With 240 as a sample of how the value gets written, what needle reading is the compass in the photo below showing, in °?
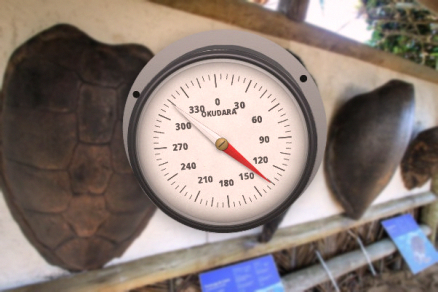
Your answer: 135
